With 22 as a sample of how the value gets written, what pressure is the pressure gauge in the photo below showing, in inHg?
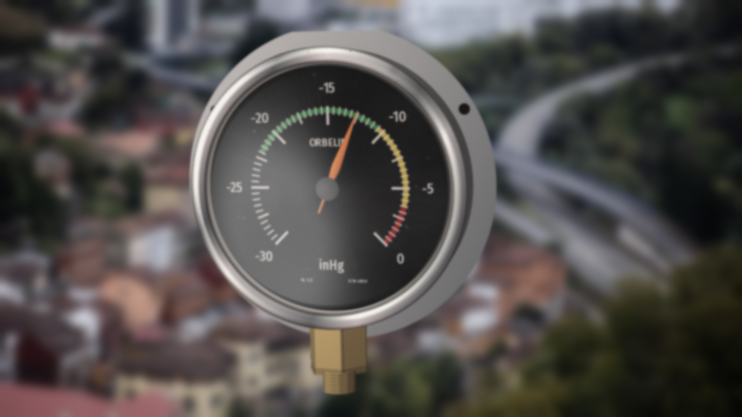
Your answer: -12.5
